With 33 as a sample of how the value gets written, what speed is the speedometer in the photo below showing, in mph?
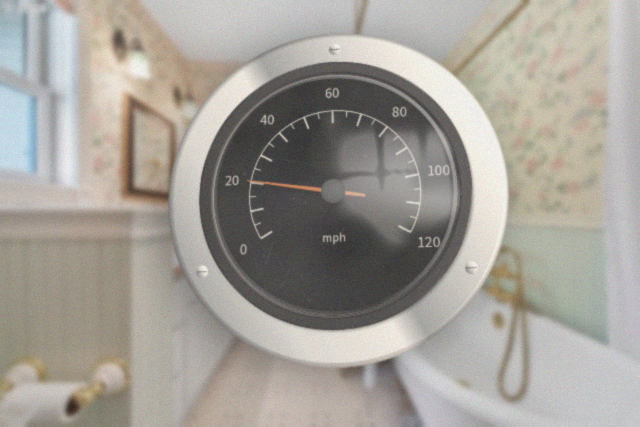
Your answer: 20
